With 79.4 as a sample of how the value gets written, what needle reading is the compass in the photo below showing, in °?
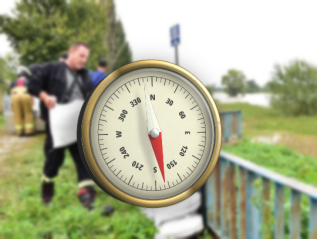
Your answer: 170
